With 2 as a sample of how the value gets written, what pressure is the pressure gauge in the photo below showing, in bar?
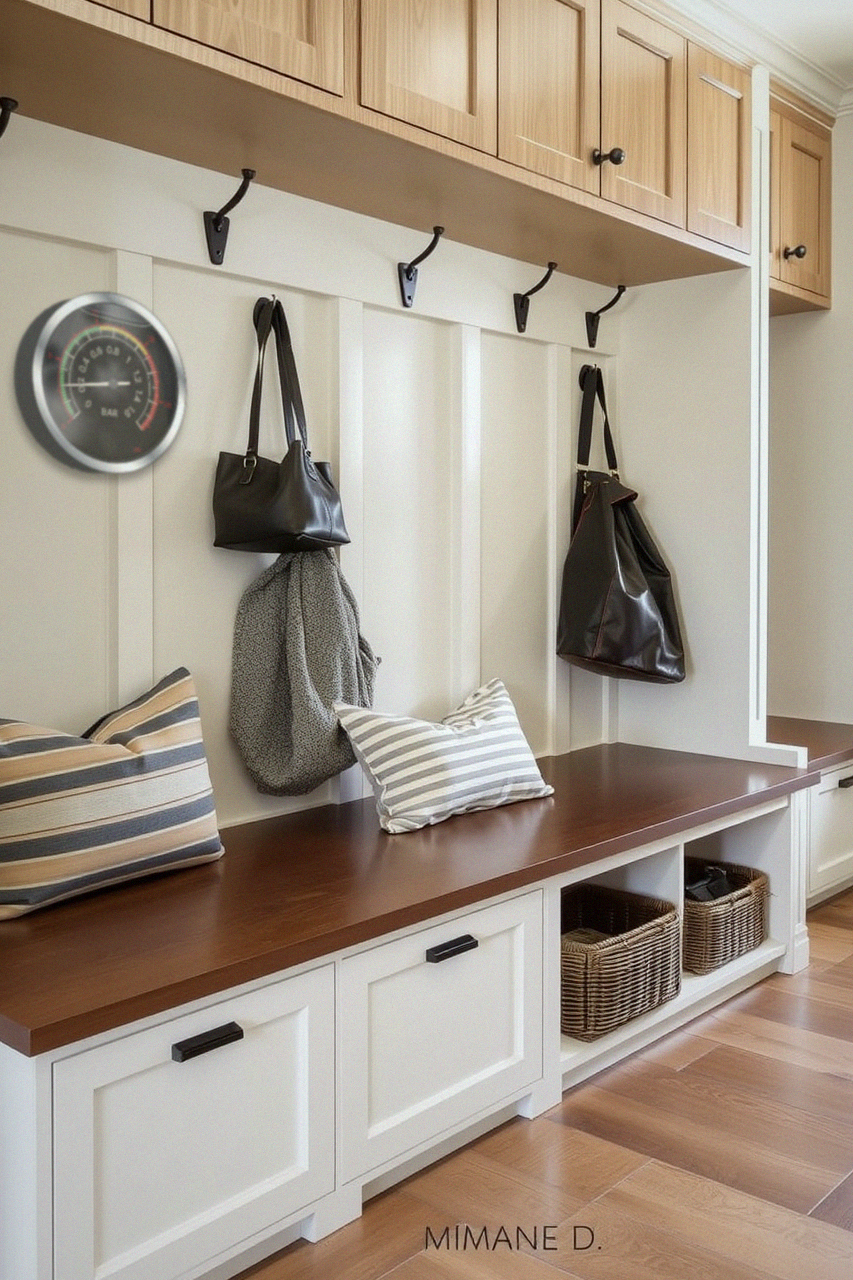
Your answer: 0.2
